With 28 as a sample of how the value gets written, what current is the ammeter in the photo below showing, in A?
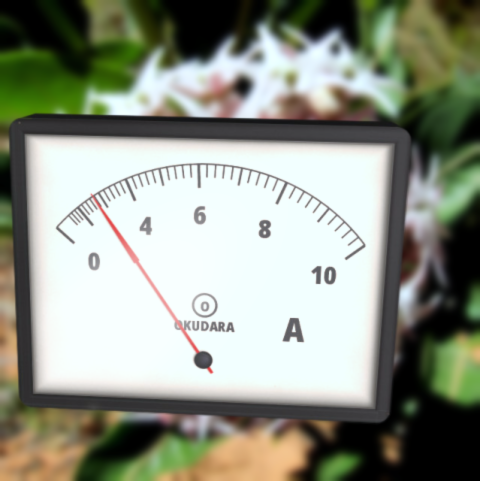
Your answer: 2.8
